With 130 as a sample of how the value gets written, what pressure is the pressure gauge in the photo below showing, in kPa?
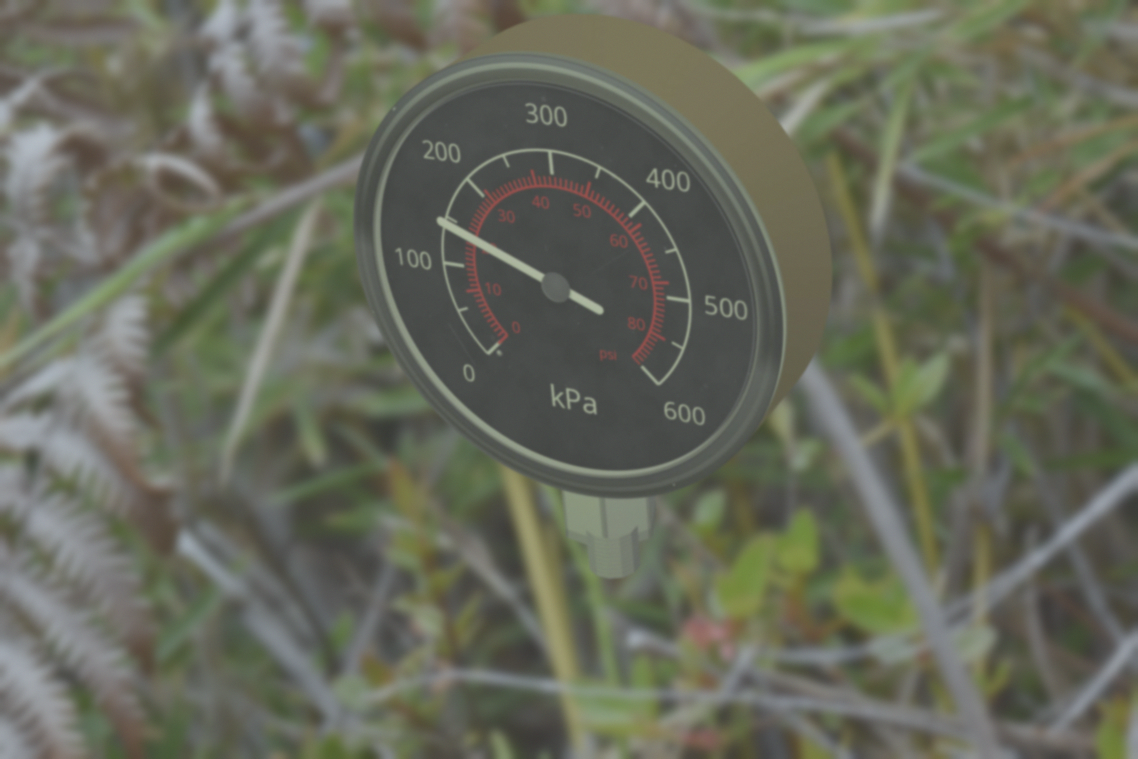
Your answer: 150
